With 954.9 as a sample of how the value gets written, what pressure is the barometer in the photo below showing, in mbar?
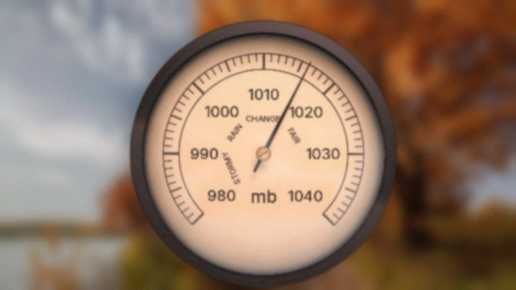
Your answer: 1016
